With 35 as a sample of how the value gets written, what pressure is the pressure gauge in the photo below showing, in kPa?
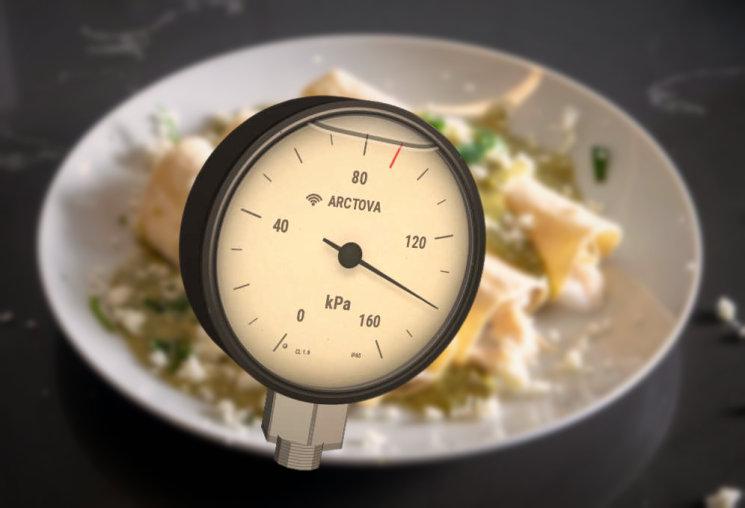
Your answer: 140
